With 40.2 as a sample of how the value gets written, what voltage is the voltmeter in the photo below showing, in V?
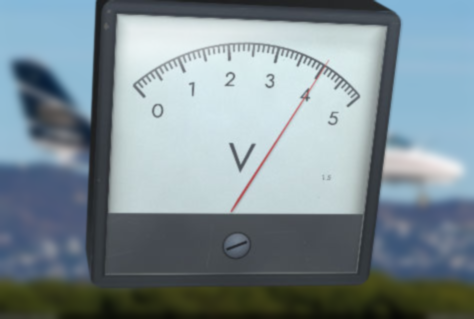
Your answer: 4
